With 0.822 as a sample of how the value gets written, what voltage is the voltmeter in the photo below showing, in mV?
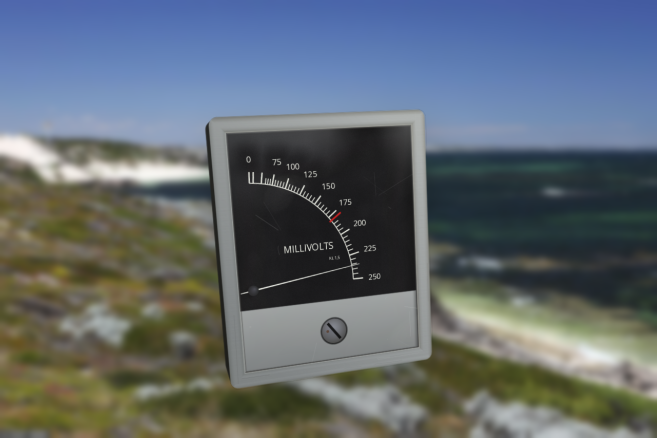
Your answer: 235
